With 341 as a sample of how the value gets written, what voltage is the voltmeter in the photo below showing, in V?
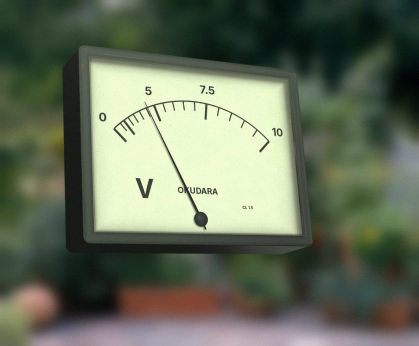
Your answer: 4.5
